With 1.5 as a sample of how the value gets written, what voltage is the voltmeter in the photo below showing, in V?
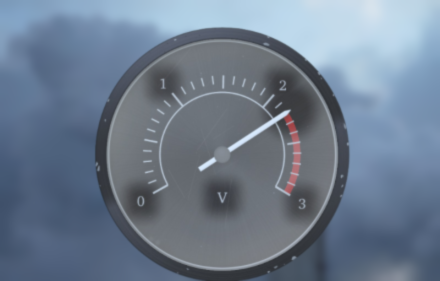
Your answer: 2.2
